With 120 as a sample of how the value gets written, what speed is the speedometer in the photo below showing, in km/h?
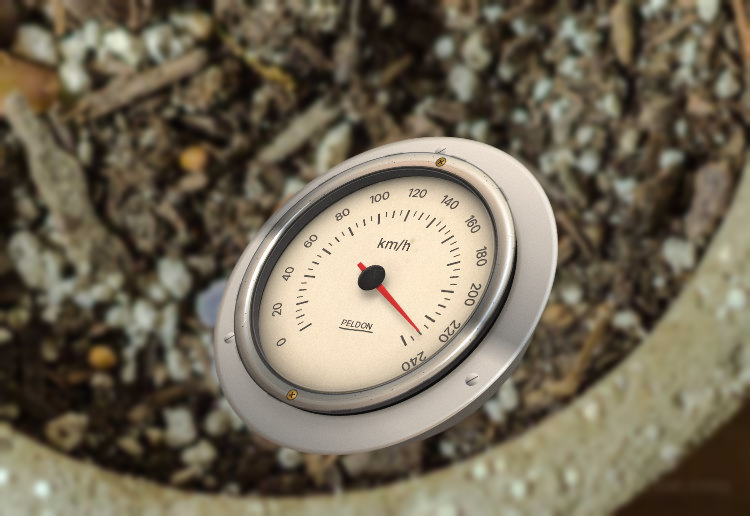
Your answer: 230
